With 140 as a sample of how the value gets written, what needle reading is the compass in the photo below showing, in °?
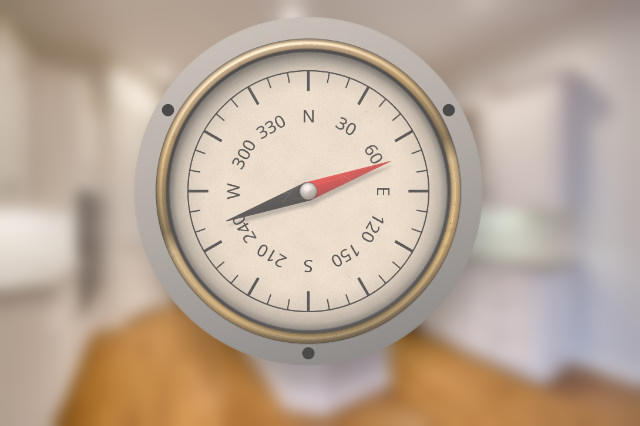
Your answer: 70
